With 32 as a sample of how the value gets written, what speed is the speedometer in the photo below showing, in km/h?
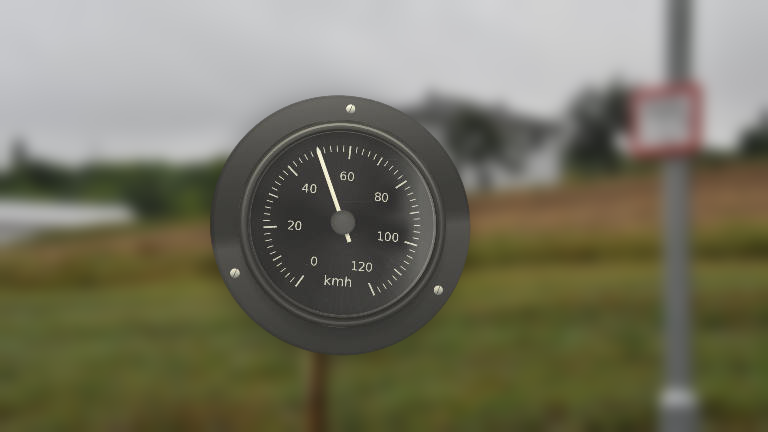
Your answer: 50
